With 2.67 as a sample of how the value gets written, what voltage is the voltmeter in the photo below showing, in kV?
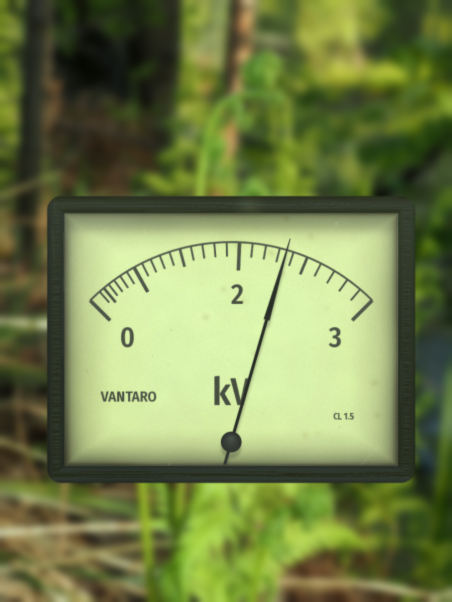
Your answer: 2.35
